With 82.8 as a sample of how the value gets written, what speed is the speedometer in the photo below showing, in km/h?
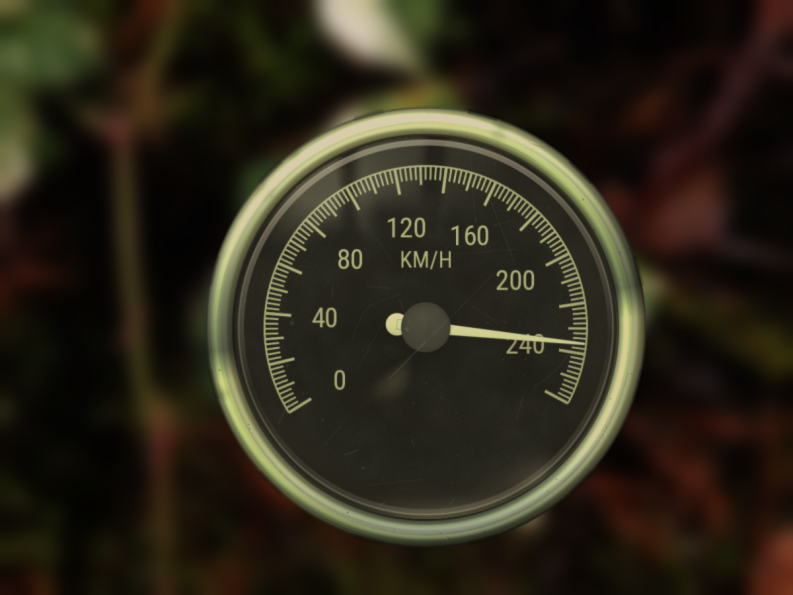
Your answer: 236
